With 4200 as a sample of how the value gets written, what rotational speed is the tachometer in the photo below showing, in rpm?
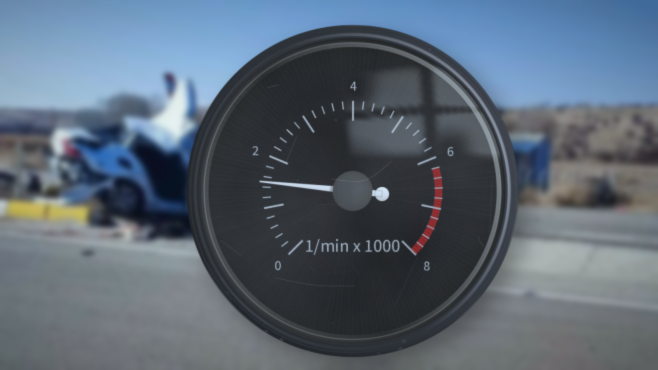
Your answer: 1500
